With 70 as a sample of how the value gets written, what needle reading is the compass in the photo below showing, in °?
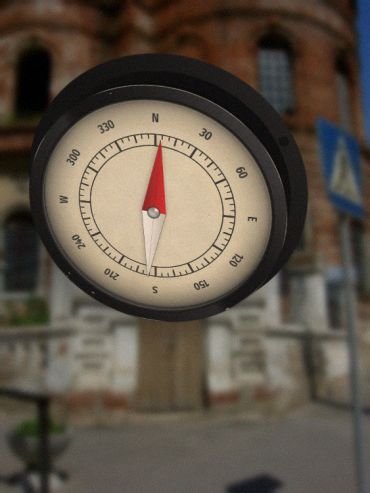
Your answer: 5
